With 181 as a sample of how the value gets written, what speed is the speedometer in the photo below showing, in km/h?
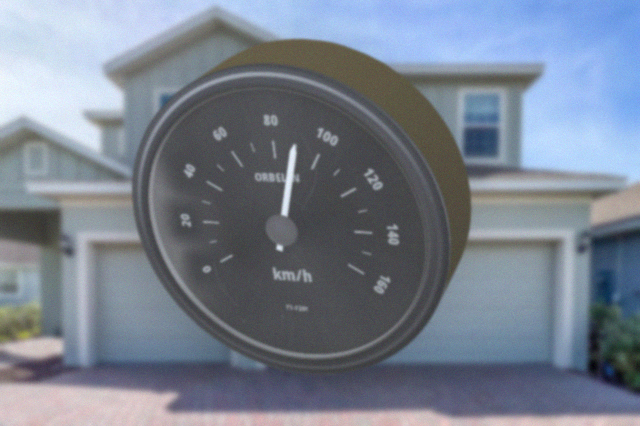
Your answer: 90
